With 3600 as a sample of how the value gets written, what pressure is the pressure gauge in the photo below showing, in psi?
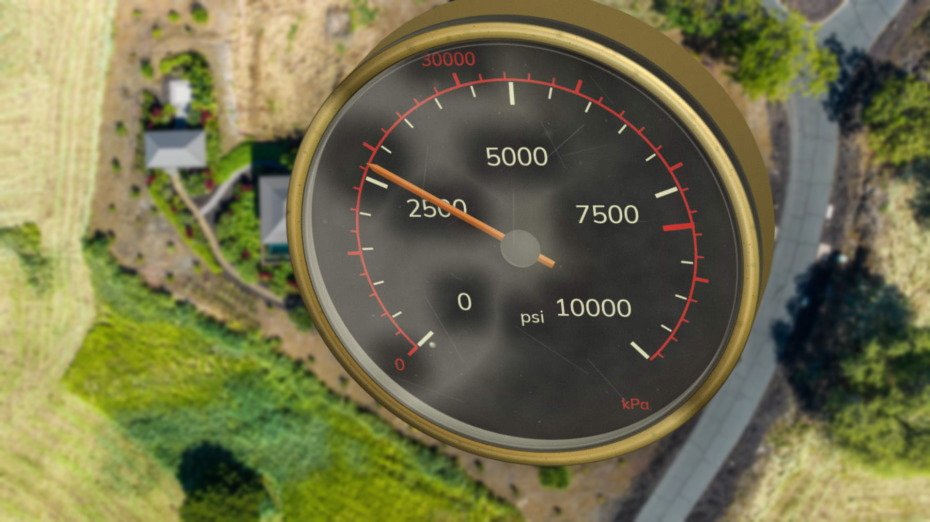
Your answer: 2750
